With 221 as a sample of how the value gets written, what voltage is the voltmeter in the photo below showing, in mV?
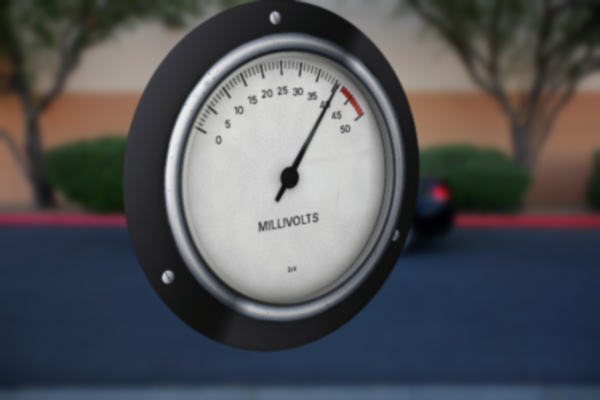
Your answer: 40
